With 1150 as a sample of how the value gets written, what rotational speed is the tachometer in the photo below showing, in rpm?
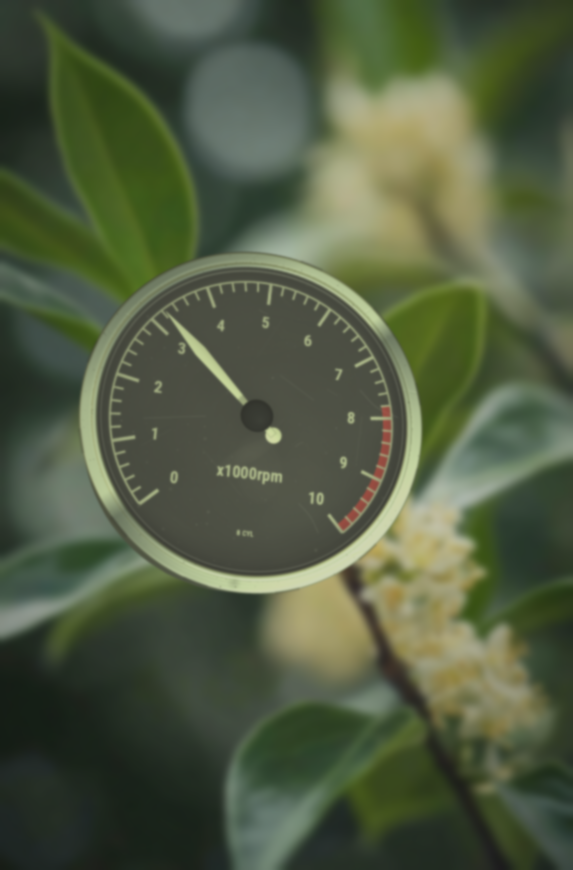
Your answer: 3200
